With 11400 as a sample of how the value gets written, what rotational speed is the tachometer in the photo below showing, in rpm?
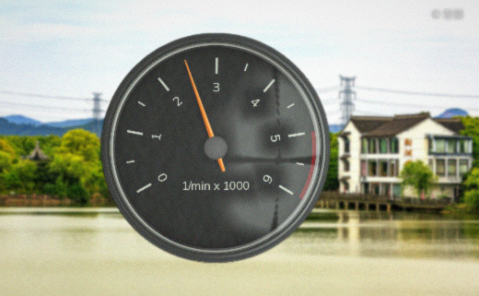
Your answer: 2500
